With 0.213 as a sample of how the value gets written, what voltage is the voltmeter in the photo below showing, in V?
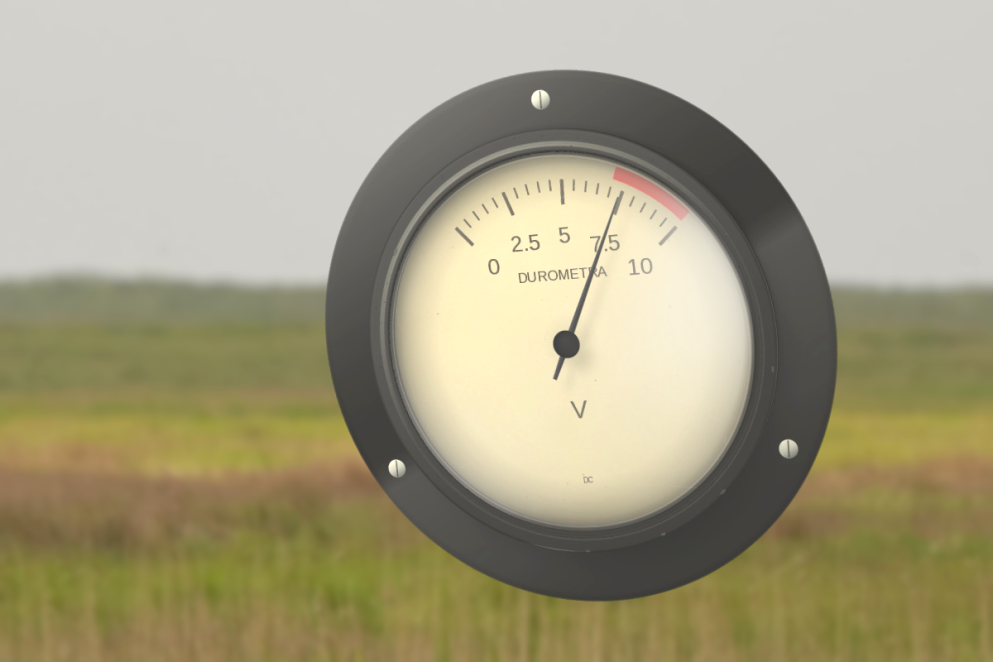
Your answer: 7.5
